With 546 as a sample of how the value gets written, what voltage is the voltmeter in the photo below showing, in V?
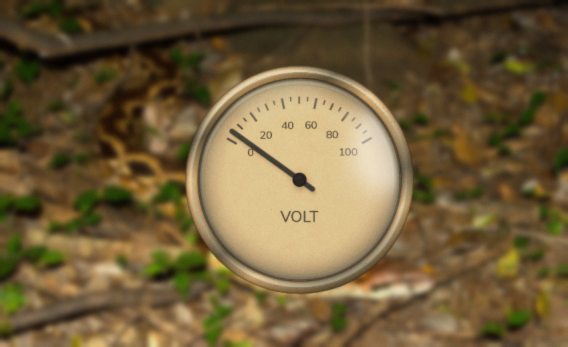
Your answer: 5
